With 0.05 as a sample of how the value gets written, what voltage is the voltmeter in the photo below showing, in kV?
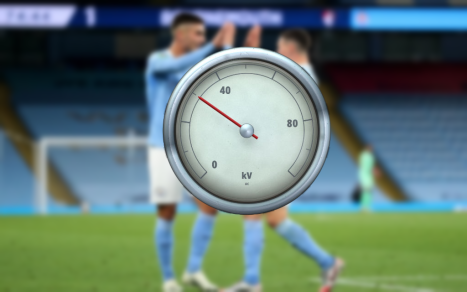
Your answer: 30
